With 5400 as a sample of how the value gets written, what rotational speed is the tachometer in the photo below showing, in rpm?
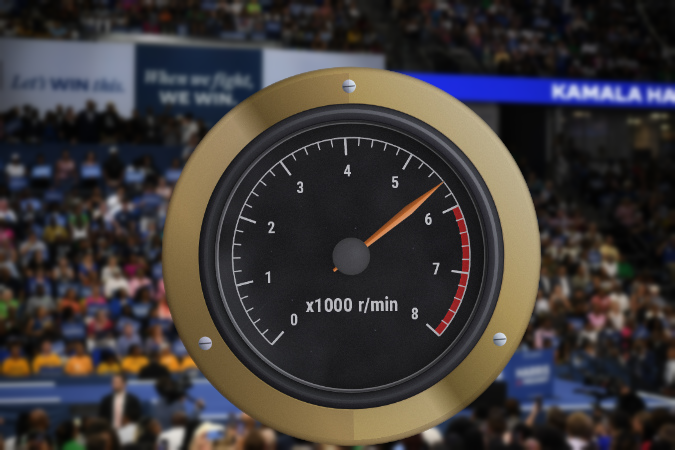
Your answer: 5600
